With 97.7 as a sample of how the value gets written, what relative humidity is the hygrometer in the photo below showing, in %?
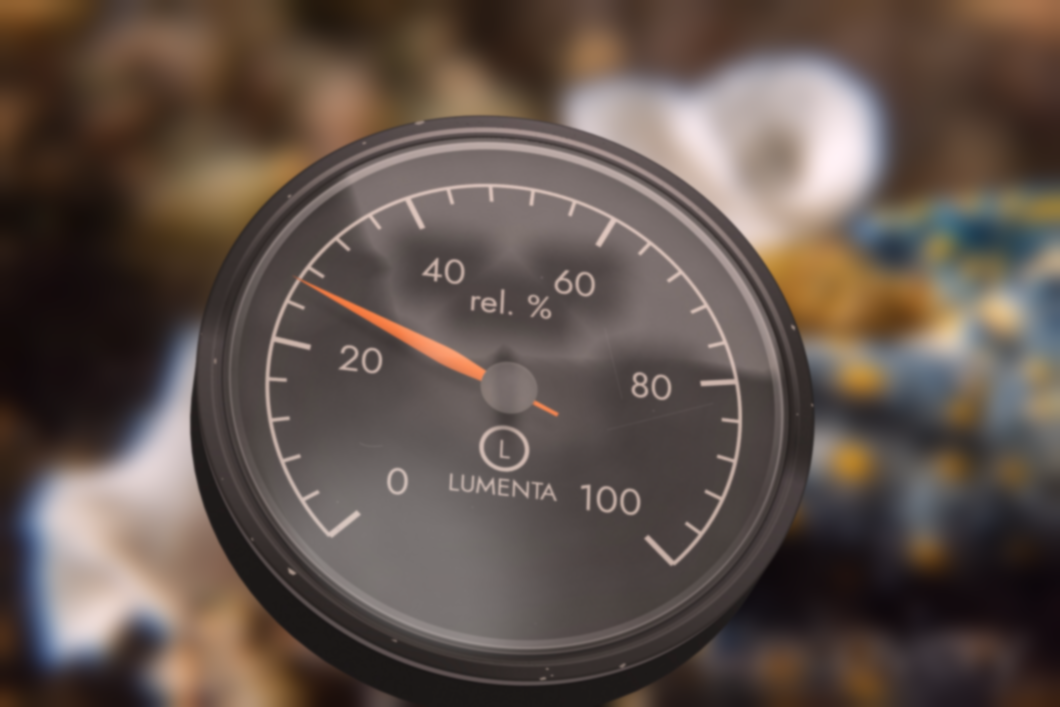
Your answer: 26
